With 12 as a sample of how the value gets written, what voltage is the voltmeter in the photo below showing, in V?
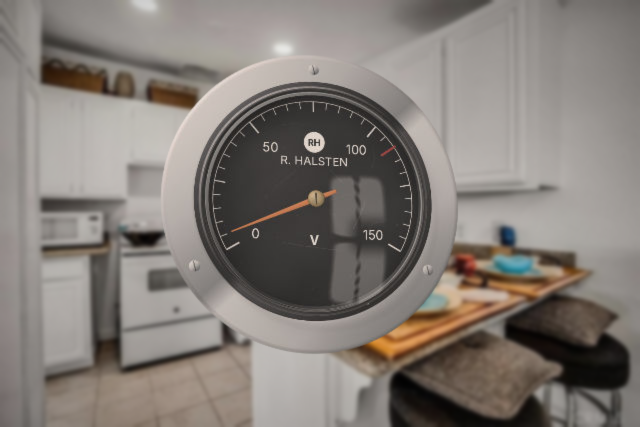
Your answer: 5
